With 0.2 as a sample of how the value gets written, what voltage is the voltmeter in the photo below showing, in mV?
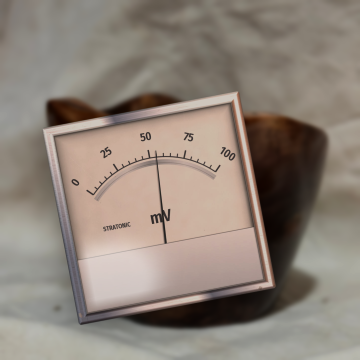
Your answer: 55
